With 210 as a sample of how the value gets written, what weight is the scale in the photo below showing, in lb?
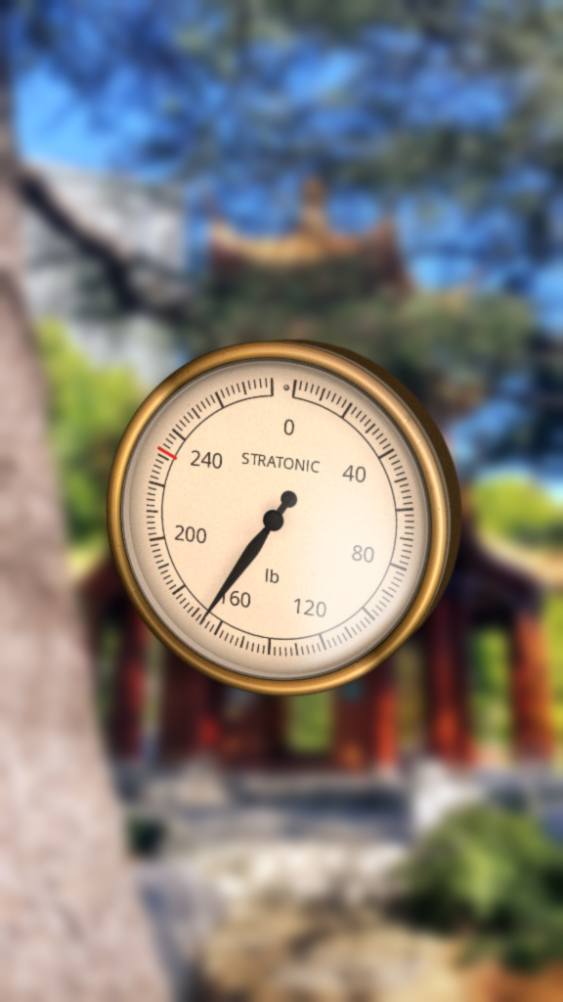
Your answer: 166
